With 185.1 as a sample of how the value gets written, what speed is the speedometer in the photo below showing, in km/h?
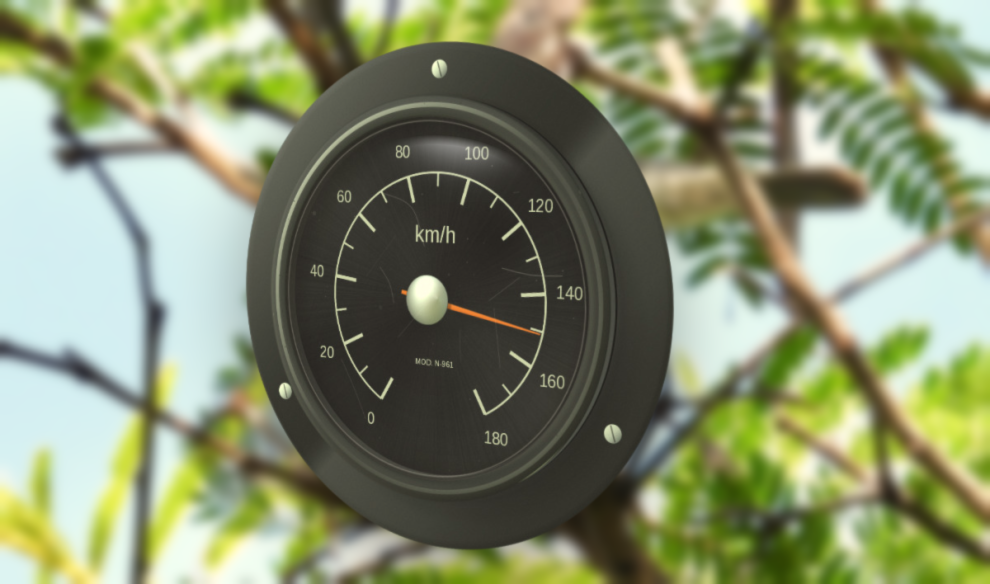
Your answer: 150
